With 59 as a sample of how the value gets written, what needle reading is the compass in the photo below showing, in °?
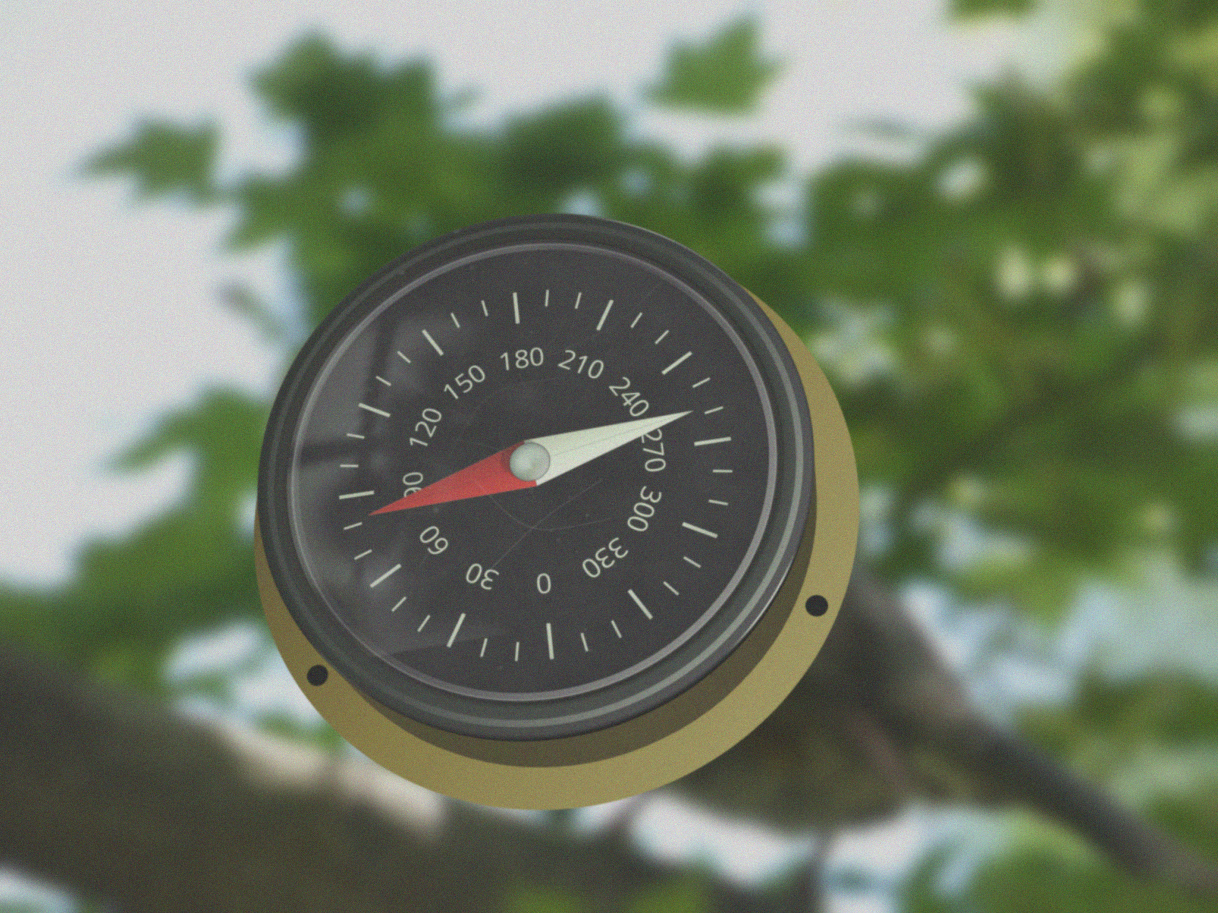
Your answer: 80
